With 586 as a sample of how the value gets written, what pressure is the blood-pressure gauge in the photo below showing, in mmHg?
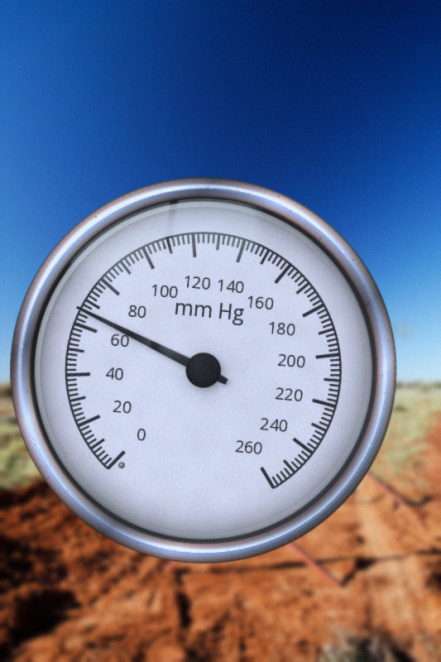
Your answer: 66
